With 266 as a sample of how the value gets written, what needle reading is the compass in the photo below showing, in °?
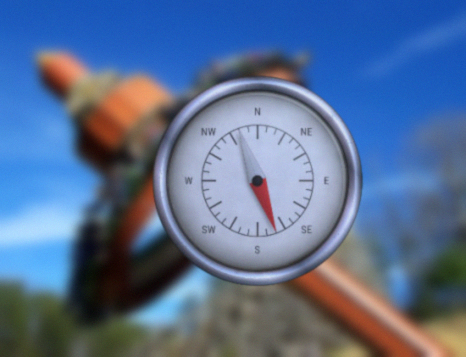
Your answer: 160
